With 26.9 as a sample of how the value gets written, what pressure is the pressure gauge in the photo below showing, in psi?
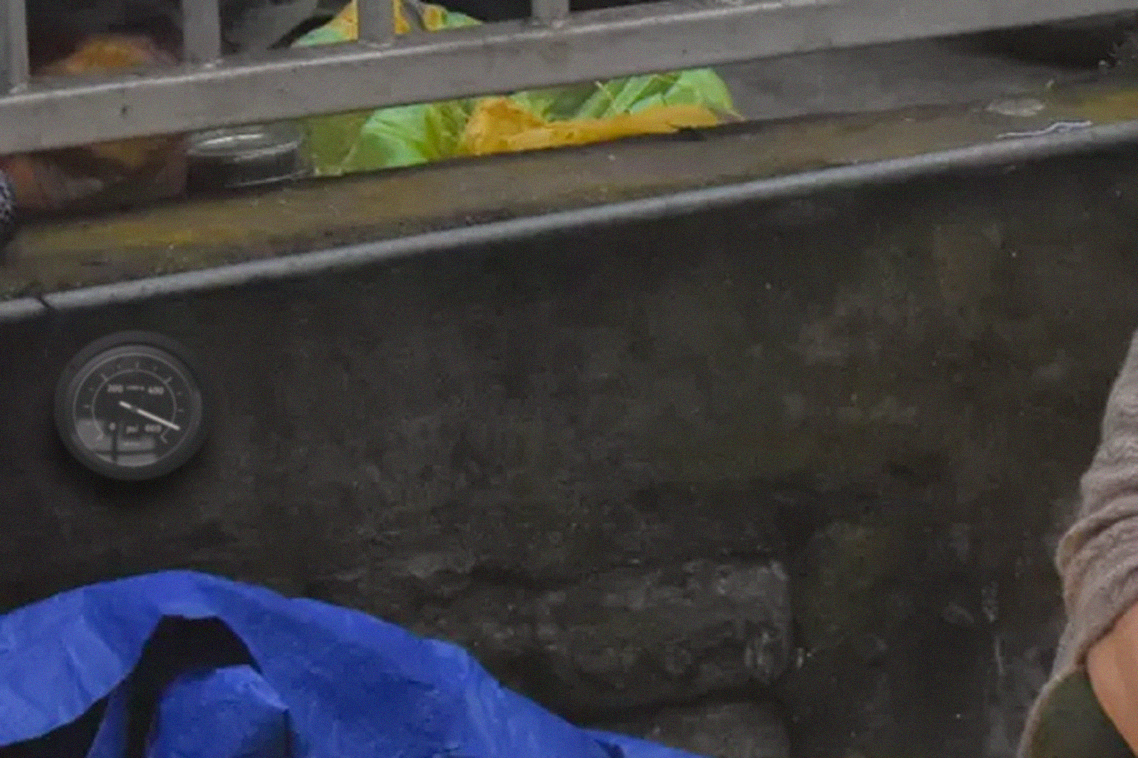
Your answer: 550
